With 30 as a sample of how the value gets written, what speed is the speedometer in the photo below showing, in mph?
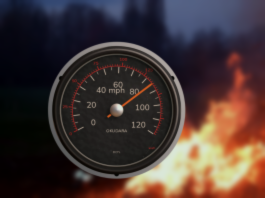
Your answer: 85
